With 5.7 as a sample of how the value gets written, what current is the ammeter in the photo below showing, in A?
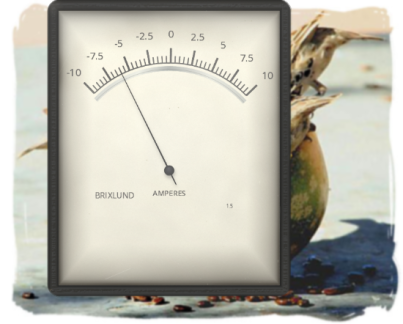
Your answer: -6
